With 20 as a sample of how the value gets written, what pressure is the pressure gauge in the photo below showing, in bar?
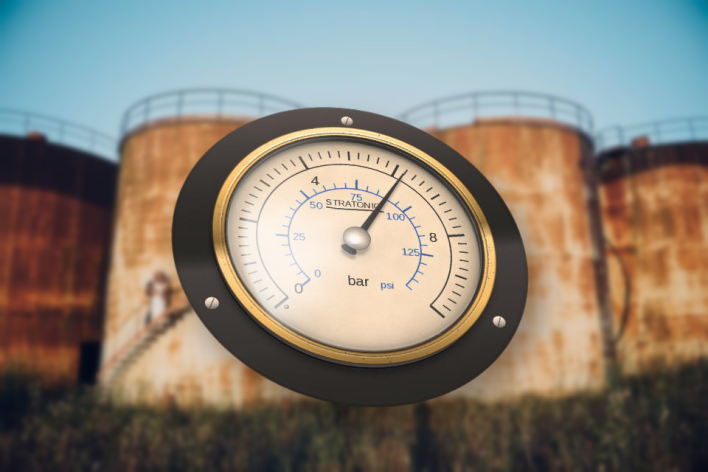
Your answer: 6.2
